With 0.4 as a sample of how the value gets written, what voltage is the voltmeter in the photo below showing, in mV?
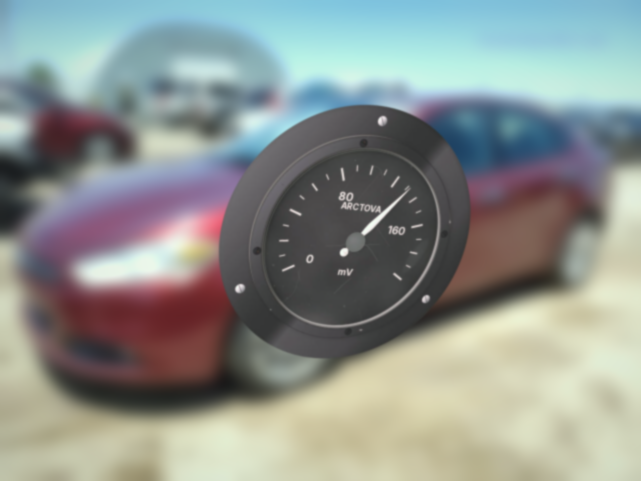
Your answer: 130
